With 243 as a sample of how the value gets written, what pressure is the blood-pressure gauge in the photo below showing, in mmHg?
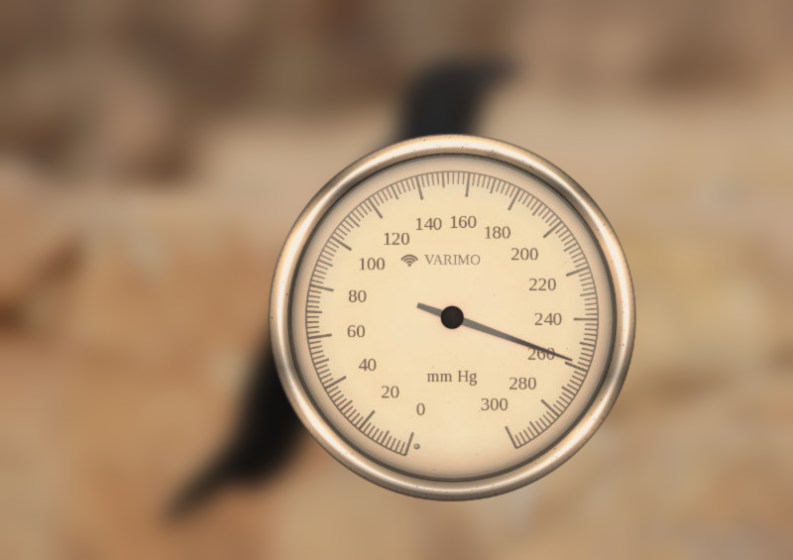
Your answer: 258
